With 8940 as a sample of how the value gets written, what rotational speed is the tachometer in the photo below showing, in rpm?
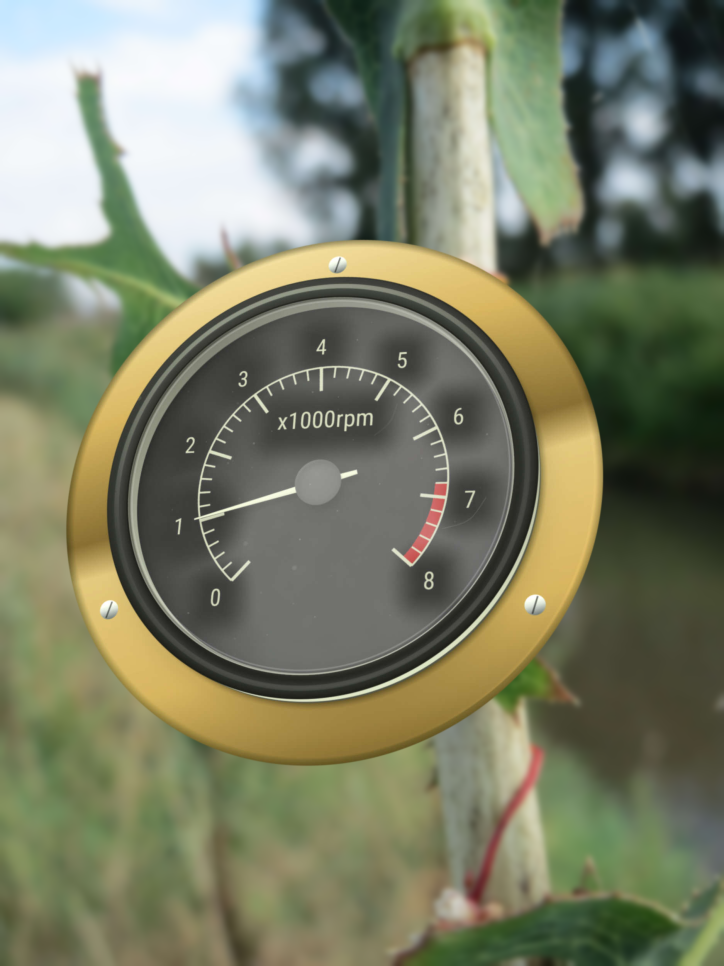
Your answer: 1000
